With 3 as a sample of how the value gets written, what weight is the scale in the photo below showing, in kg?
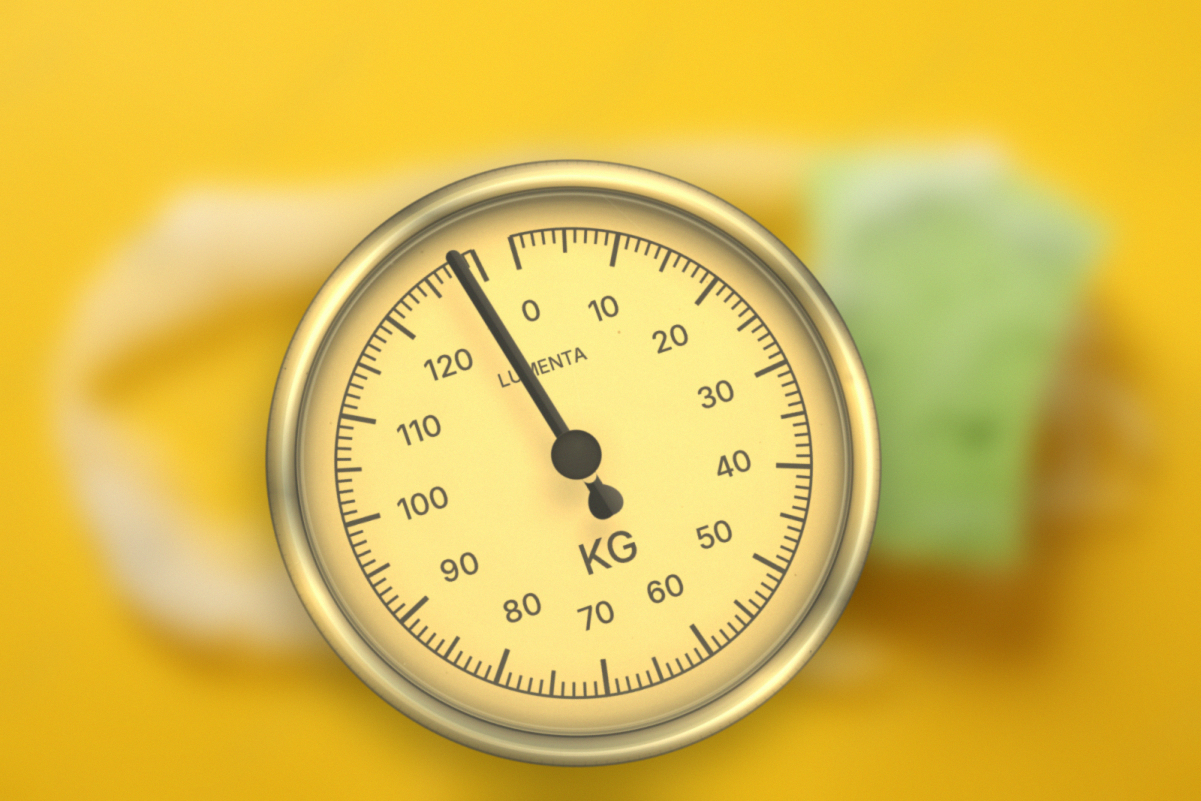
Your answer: 128
